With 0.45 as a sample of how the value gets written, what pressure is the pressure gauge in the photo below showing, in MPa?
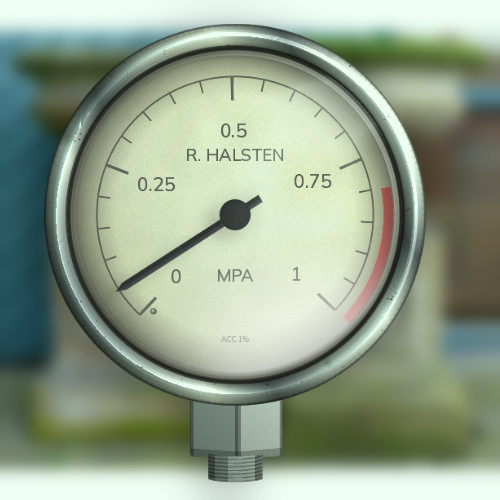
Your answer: 0.05
